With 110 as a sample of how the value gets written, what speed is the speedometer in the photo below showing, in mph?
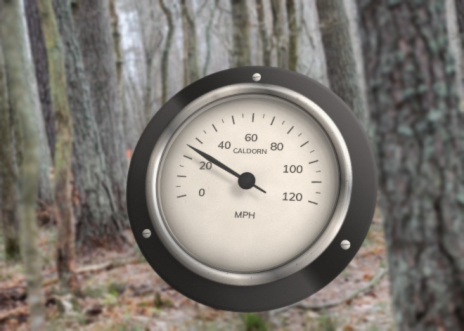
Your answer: 25
